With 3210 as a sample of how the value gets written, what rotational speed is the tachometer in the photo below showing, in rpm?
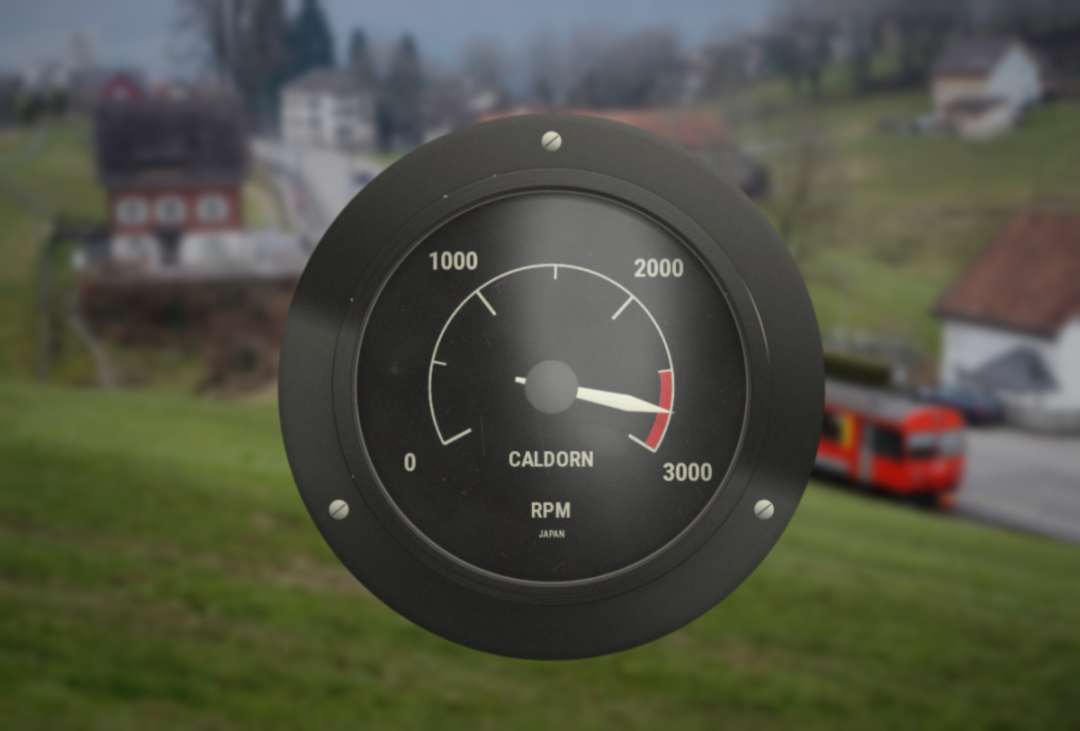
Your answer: 2750
